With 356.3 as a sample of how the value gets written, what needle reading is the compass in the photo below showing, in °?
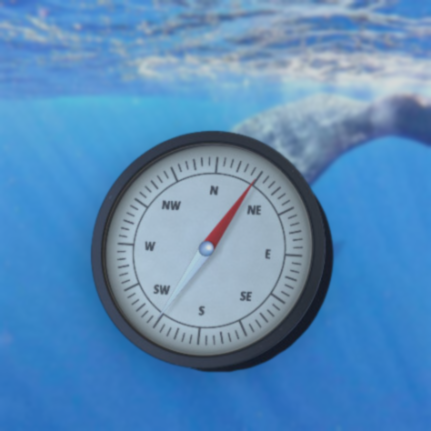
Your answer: 30
